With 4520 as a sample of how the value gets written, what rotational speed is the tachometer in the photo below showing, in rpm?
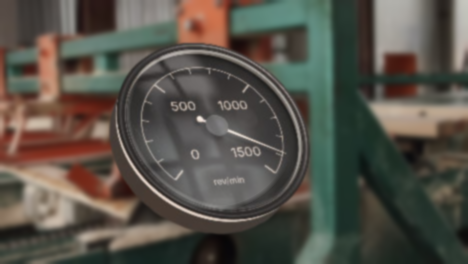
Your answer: 1400
